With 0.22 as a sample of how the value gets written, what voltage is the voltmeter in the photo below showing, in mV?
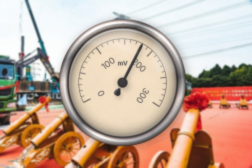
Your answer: 180
